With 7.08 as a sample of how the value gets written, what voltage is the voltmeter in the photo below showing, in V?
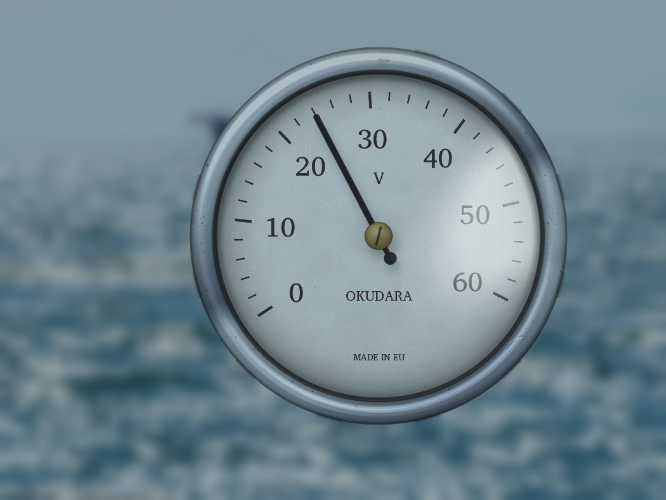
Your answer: 24
